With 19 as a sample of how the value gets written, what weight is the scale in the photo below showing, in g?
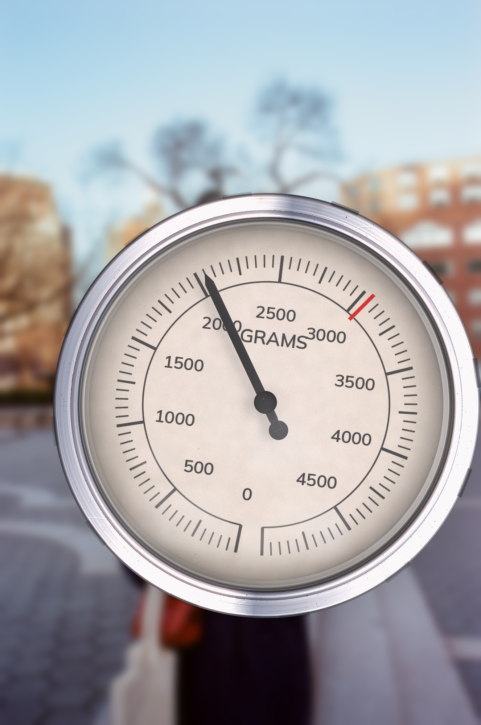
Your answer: 2050
